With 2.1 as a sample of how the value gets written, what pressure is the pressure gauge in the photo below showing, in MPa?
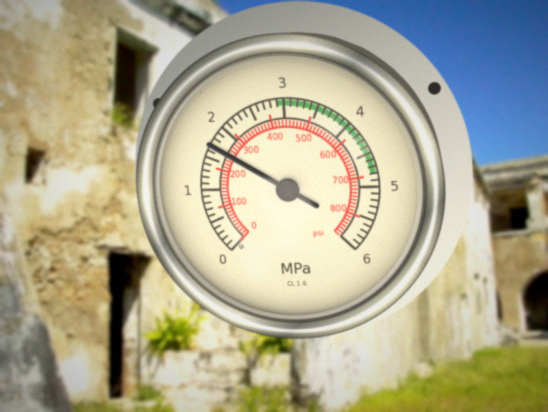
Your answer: 1.7
